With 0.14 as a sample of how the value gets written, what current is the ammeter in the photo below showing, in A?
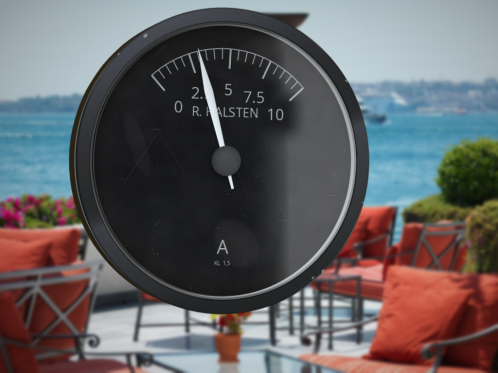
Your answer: 3
